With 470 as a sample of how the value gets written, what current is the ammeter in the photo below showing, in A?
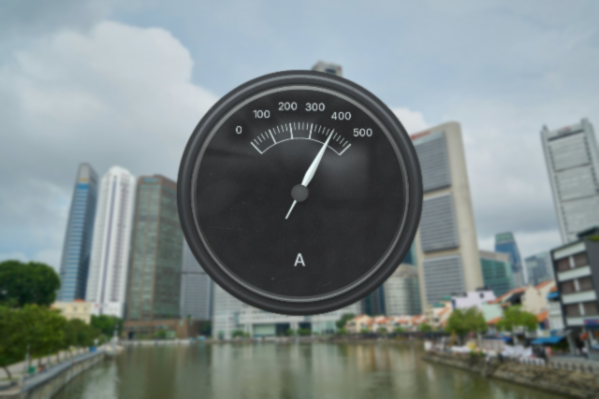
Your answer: 400
